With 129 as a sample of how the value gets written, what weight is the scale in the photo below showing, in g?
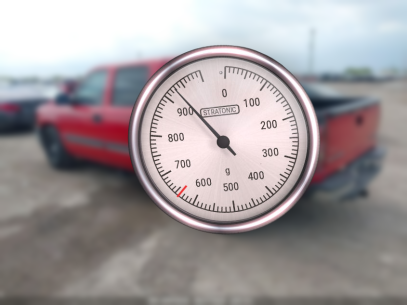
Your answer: 930
